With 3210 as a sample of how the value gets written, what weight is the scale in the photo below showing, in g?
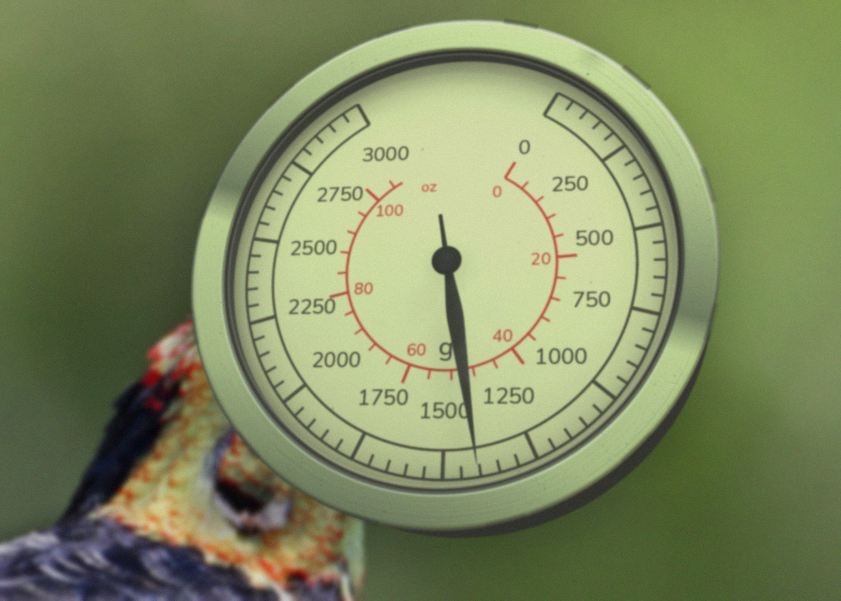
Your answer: 1400
